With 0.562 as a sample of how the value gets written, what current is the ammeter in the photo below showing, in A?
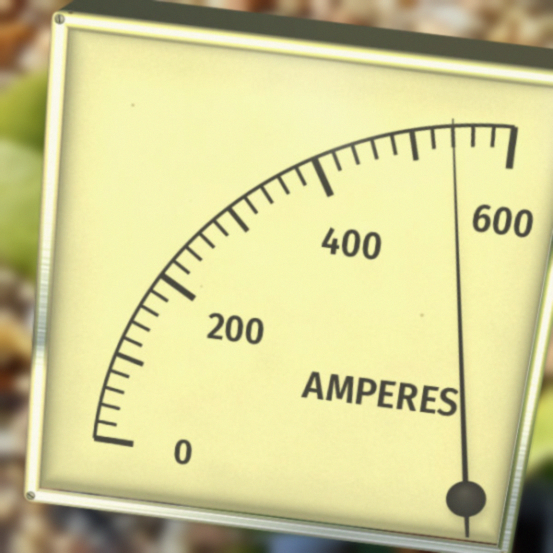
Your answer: 540
